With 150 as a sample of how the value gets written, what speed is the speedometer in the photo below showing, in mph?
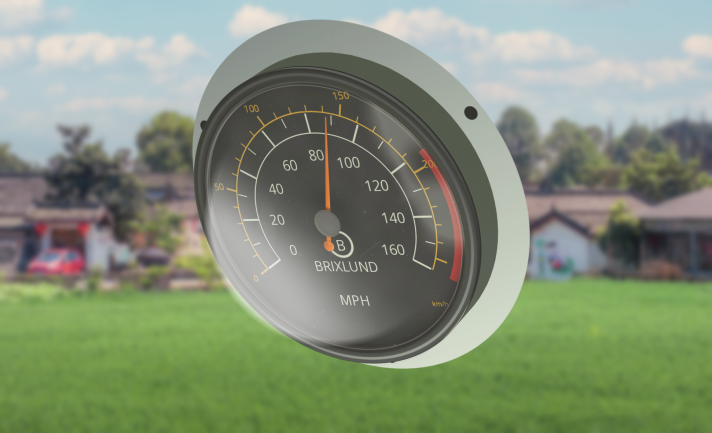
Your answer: 90
